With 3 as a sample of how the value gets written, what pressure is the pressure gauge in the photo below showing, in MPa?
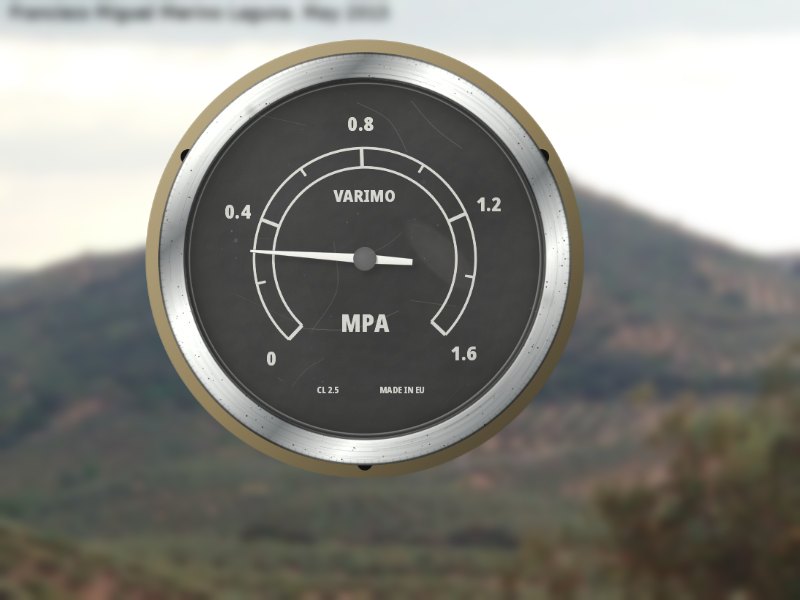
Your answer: 0.3
